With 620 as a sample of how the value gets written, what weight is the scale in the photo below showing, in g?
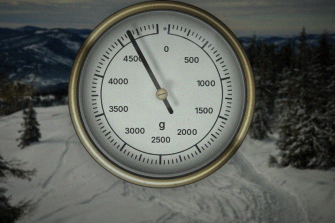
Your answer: 4650
